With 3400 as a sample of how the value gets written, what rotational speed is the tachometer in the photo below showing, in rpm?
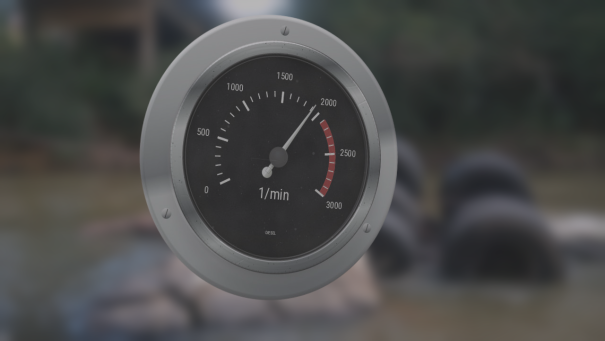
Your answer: 1900
